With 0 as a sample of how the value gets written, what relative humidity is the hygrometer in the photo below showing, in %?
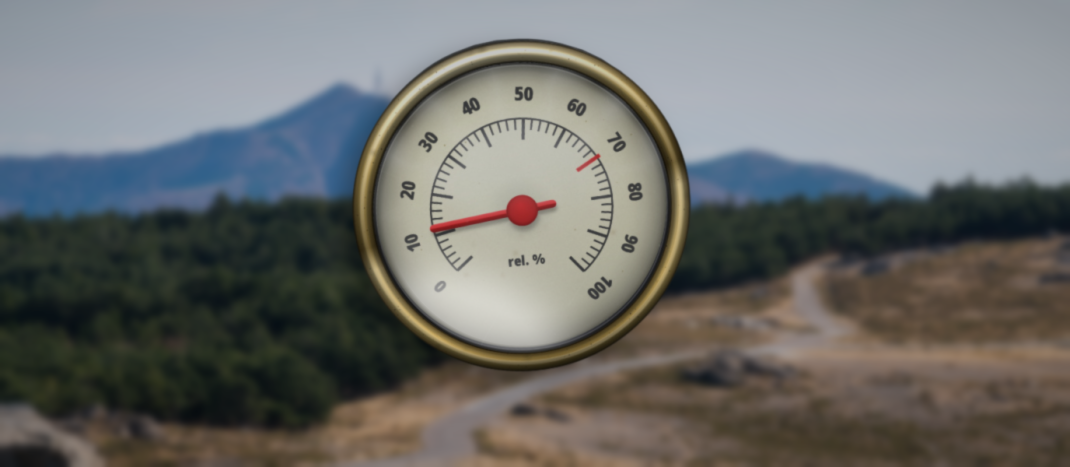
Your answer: 12
